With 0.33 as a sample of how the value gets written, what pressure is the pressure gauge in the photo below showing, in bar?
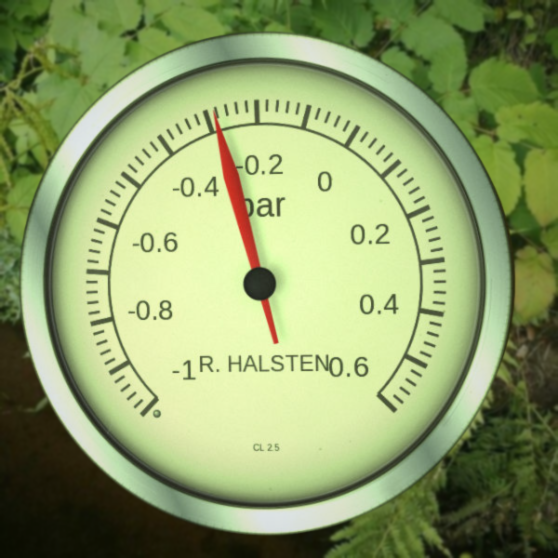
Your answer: -0.28
